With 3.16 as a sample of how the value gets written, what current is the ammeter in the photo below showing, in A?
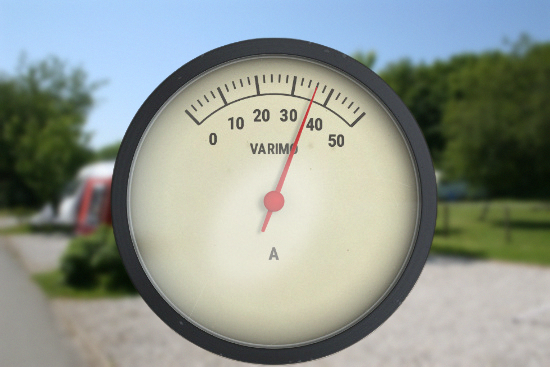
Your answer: 36
